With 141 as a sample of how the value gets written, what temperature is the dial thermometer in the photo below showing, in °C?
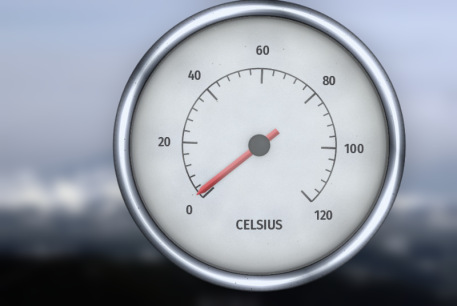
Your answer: 2
